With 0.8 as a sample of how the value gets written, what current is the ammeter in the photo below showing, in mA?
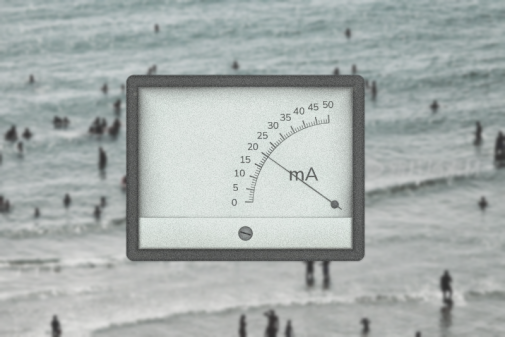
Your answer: 20
